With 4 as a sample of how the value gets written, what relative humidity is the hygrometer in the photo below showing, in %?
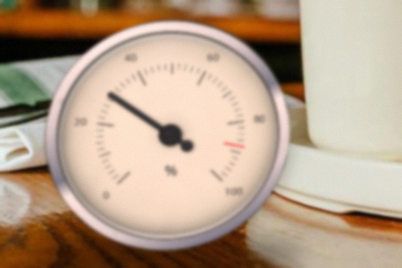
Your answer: 30
